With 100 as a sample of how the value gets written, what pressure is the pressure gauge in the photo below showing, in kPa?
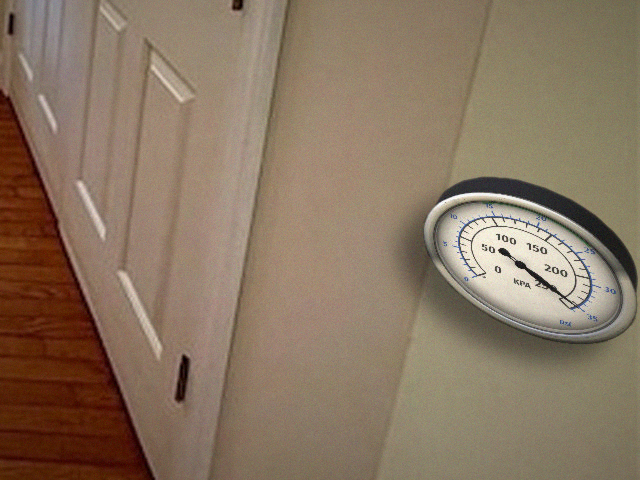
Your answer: 240
